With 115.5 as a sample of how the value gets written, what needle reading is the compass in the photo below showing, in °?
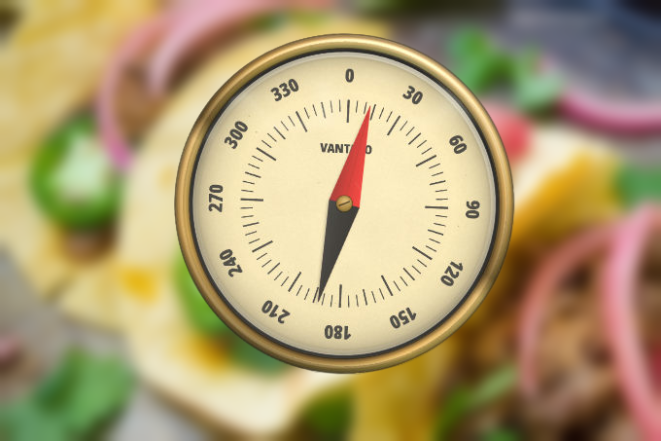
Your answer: 12.5
